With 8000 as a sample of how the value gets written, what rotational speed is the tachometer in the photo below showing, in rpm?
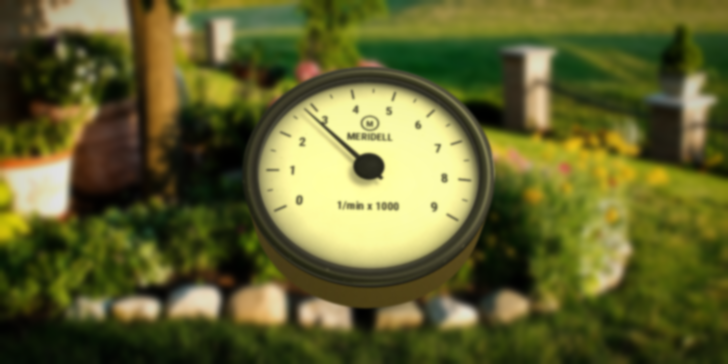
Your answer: 2750
